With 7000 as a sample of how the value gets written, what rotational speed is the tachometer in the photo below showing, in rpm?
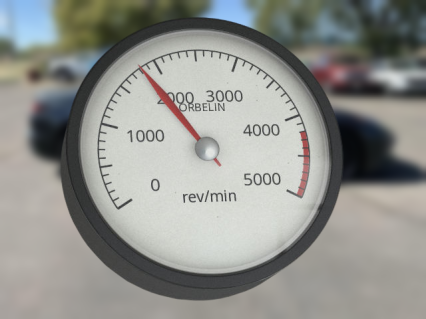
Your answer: 1800
